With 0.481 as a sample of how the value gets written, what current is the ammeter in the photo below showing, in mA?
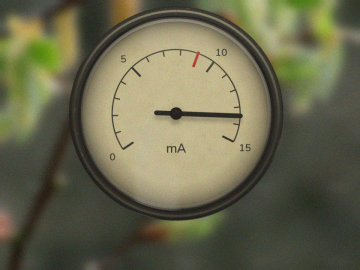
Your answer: 13.5
